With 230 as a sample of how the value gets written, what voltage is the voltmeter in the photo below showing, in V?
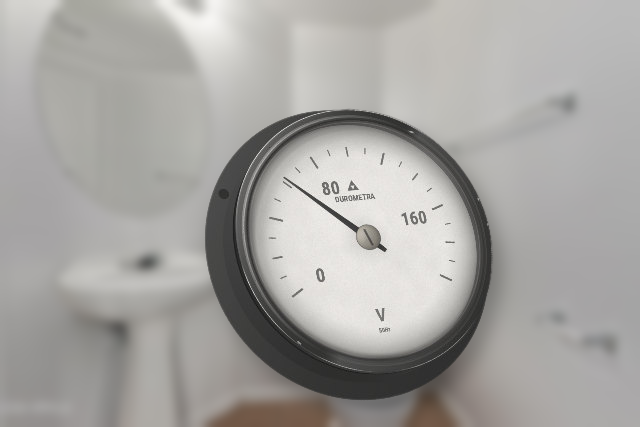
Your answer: 60
